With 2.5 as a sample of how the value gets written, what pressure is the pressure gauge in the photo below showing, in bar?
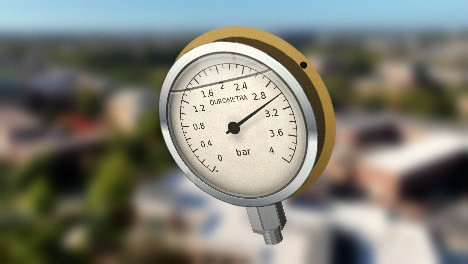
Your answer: 3
